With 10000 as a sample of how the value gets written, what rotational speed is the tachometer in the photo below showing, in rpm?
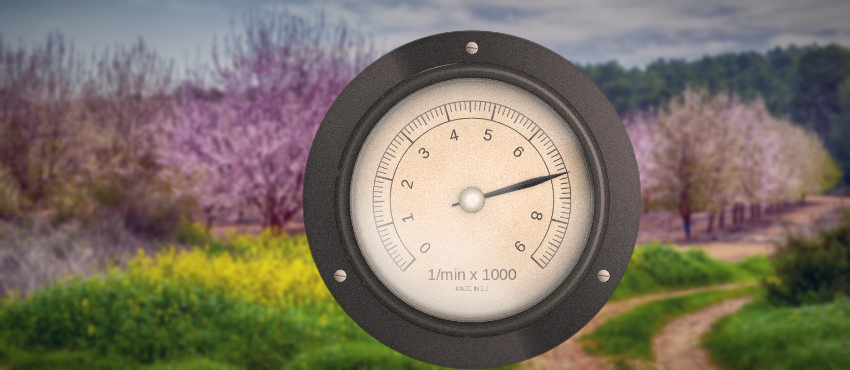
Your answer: 7000
